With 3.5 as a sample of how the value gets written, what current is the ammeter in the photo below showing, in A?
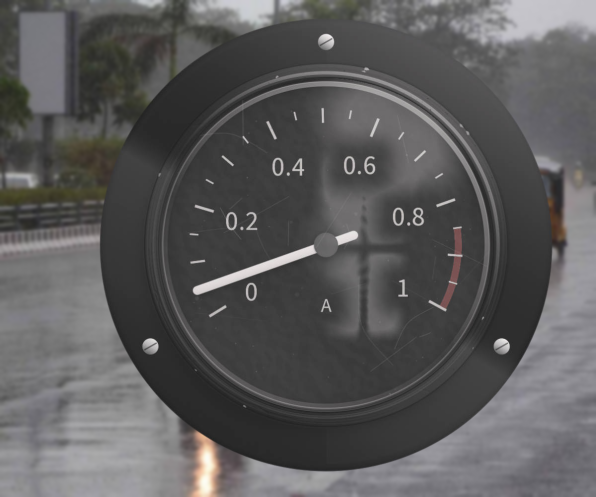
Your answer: 0.05
